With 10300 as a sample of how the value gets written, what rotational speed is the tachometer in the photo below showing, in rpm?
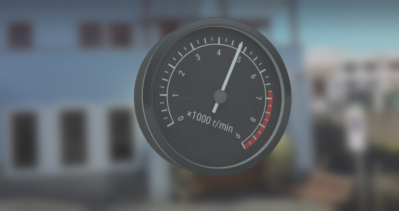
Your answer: 4750
